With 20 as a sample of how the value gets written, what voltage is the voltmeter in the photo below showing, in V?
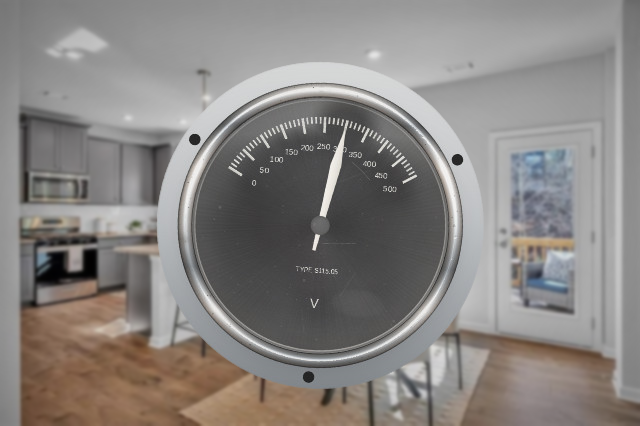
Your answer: 300
